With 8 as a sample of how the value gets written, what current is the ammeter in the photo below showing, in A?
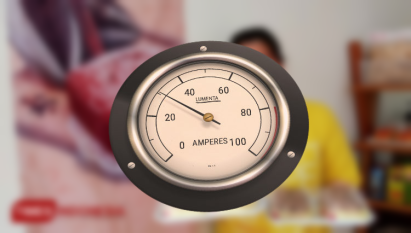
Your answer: 30
